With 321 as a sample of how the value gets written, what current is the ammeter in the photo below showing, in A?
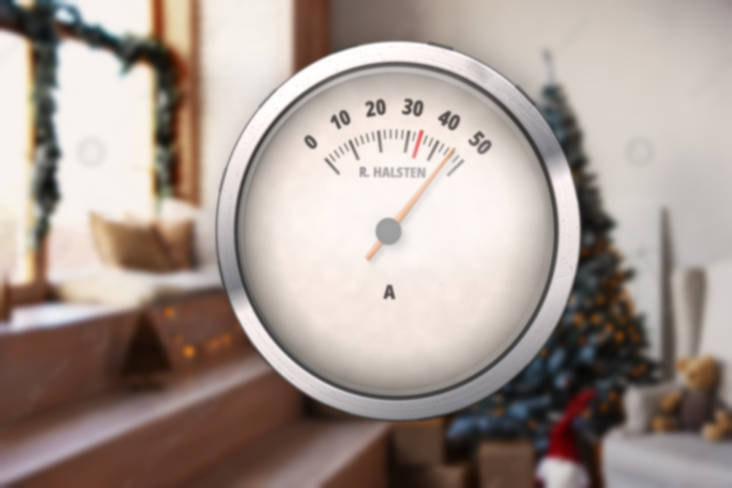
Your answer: 46
